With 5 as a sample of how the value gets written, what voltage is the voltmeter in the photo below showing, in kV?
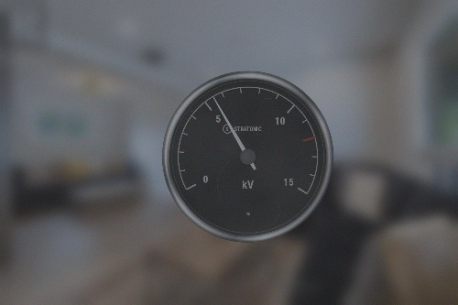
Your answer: 5.5
